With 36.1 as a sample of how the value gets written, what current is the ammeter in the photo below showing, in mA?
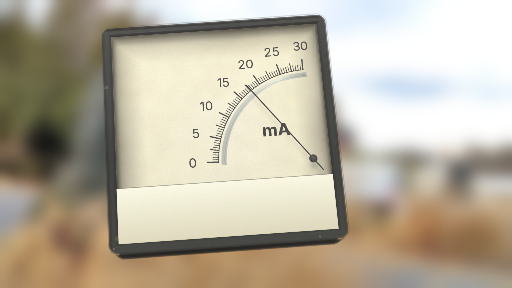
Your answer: 17.5
